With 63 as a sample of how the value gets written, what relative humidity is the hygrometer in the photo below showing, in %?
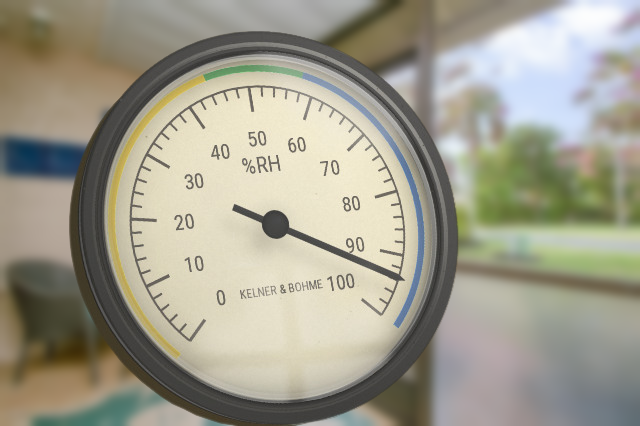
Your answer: 94
